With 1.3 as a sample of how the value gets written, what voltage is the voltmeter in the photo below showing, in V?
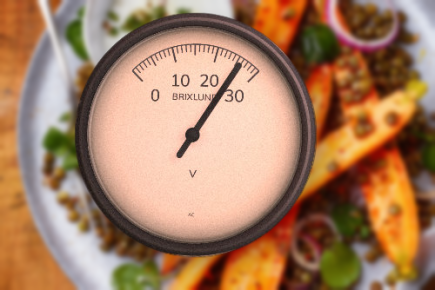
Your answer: 26
